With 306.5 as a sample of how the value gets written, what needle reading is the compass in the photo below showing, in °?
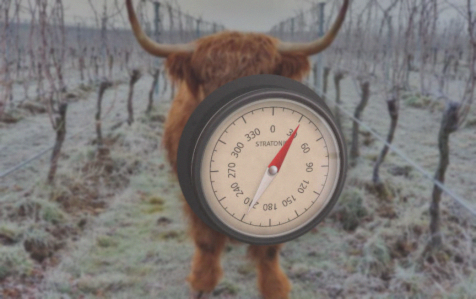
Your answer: 30
